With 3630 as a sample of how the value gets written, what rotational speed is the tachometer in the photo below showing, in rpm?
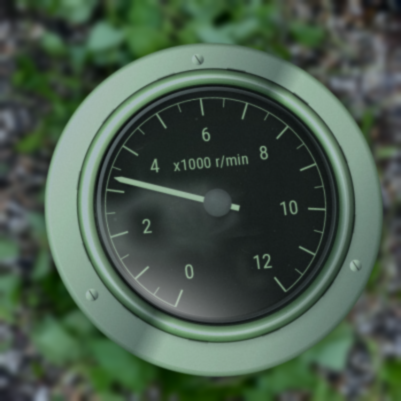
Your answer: 3250
